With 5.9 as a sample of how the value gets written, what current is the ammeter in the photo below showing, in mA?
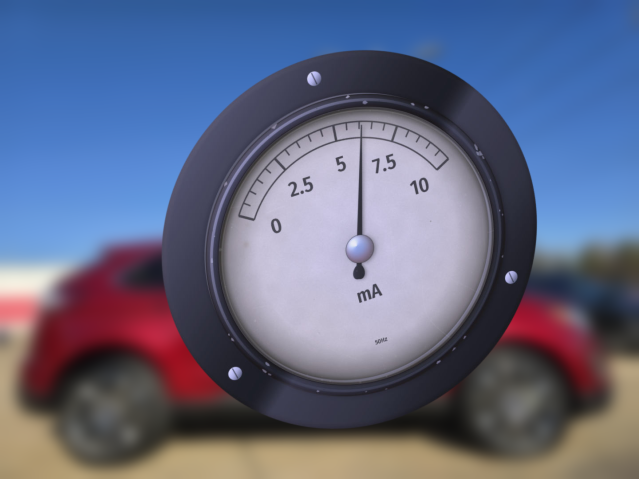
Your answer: 6
